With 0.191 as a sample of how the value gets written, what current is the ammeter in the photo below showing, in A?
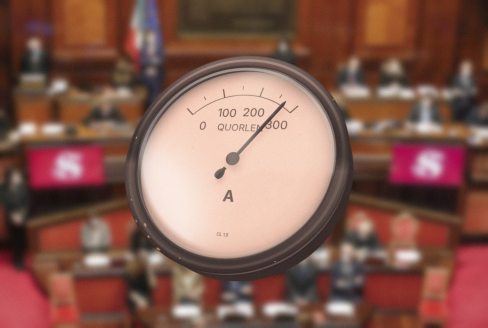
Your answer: 275
